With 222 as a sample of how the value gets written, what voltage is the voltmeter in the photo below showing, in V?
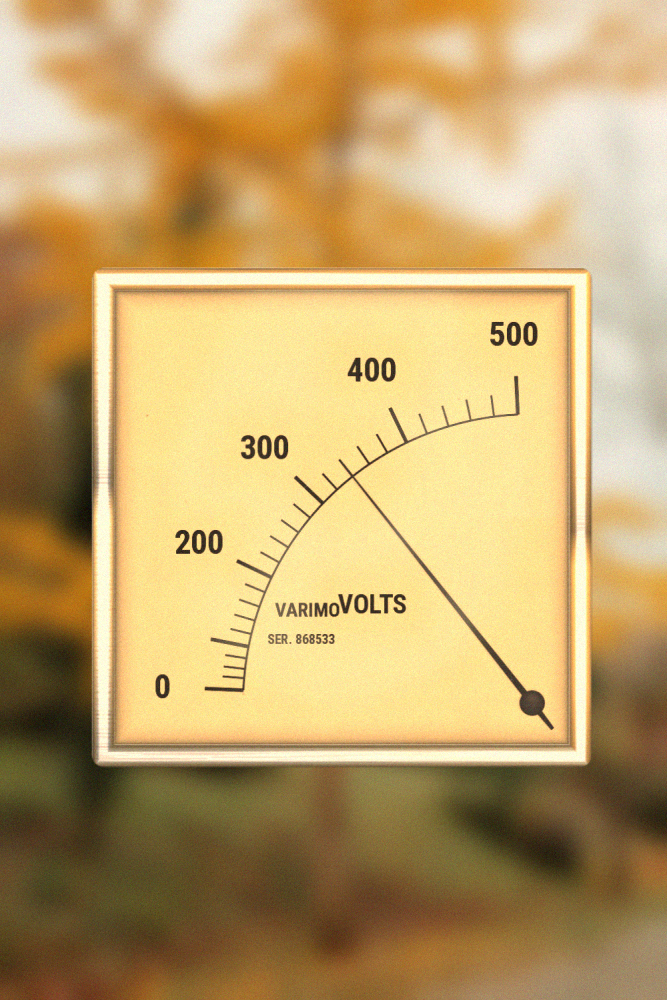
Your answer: 340
